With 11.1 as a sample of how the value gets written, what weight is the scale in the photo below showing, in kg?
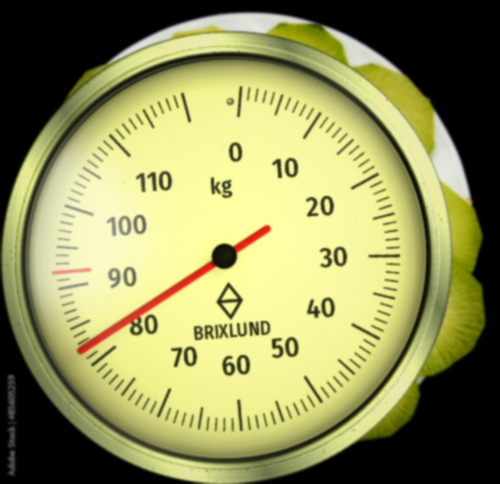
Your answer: 82
